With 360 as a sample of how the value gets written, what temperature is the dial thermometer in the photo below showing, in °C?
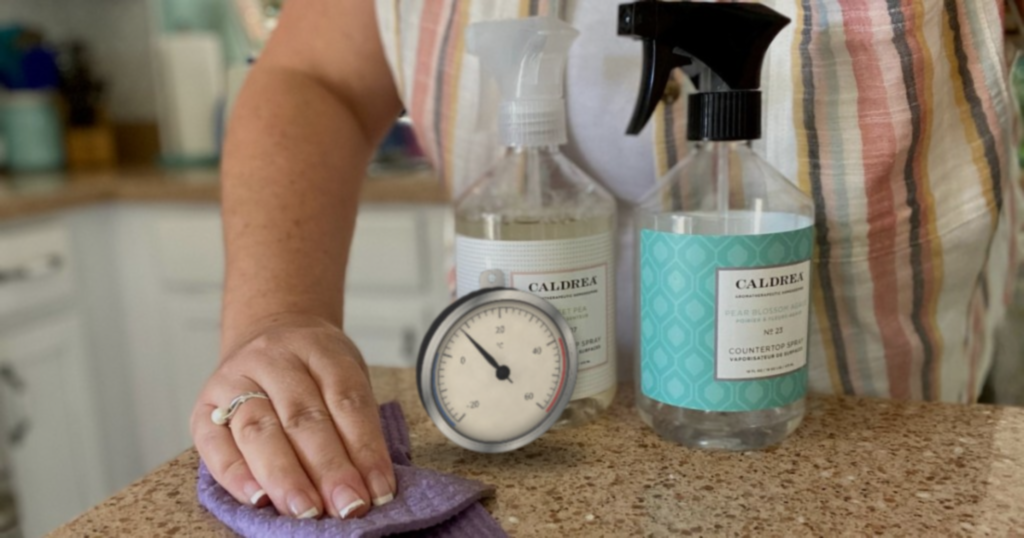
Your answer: 8
